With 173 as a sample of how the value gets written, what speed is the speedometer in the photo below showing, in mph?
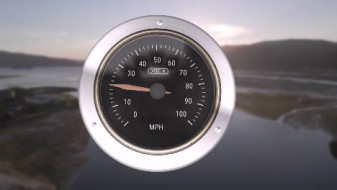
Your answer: 20
